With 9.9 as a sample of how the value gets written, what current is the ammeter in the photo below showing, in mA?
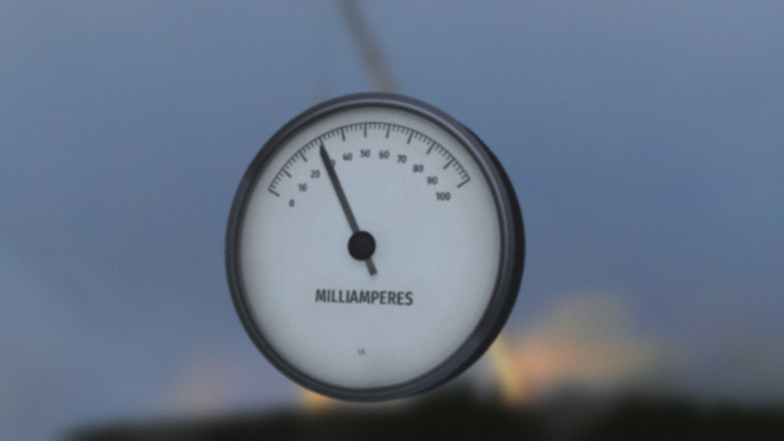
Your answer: 30
